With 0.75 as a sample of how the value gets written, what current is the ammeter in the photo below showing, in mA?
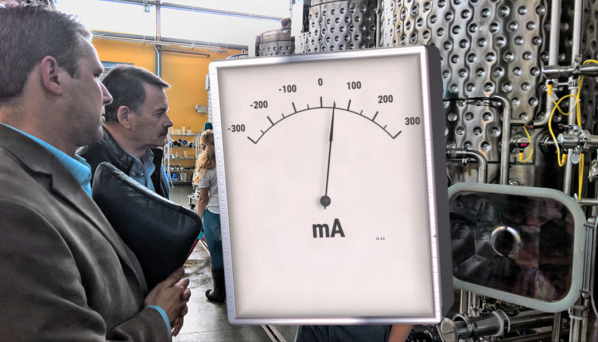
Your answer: 50
